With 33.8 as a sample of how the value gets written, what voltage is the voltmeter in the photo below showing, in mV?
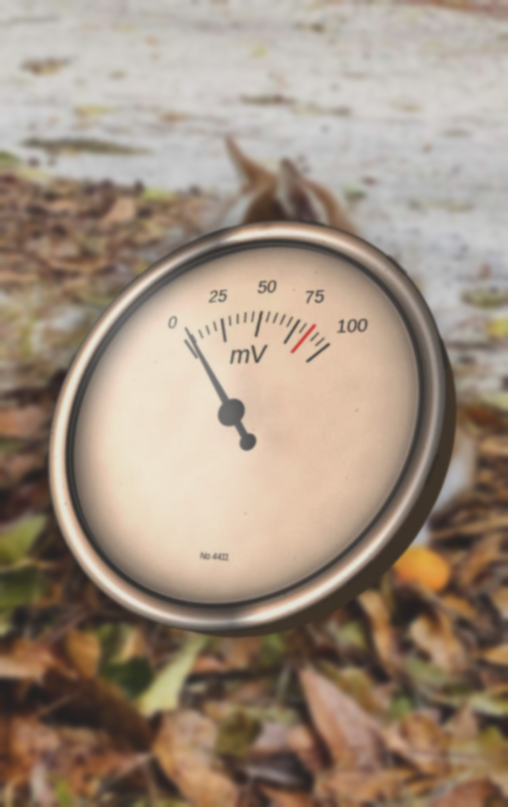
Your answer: 5
